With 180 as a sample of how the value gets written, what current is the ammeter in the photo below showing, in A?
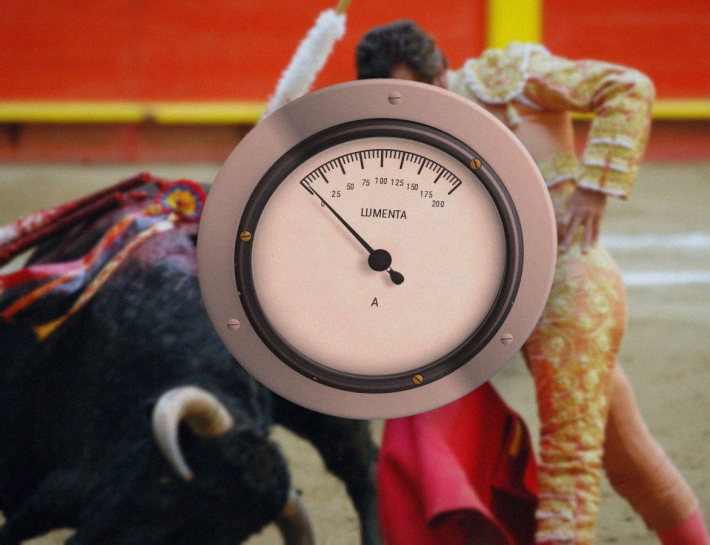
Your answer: 5
